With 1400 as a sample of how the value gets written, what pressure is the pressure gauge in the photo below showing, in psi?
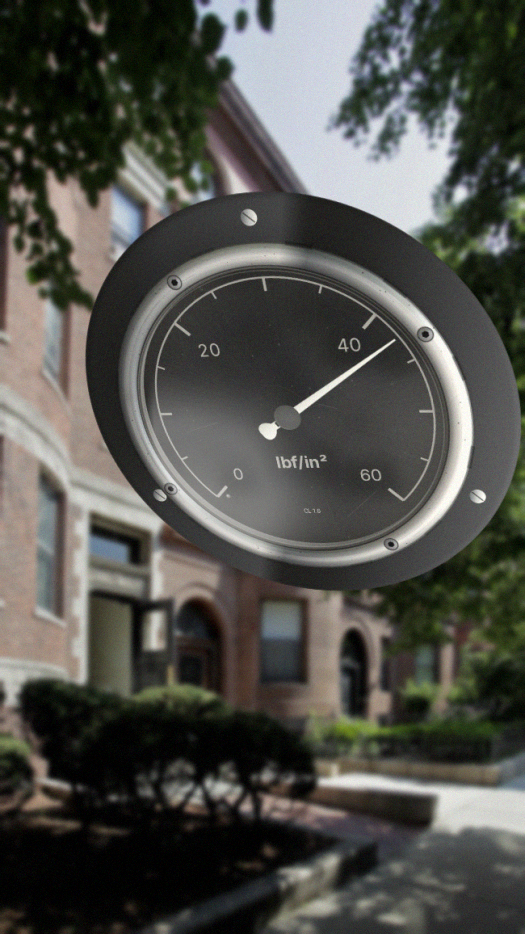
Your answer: 42.5
